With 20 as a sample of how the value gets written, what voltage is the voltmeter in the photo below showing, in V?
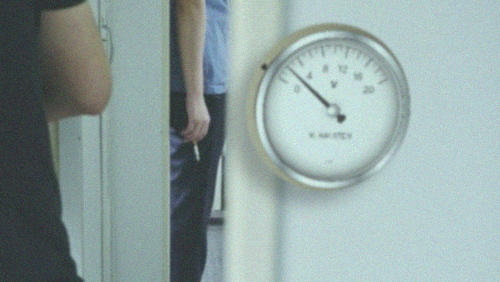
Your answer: 2
